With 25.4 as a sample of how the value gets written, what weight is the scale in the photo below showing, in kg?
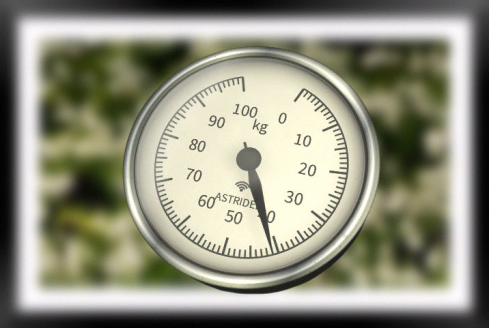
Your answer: 41
